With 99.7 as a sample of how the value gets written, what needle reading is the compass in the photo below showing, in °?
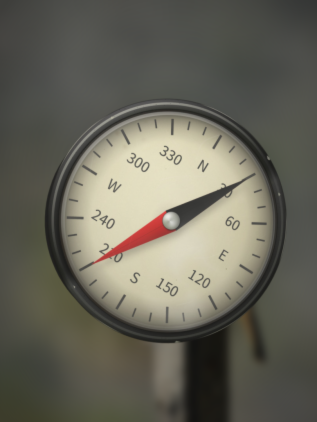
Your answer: 210
